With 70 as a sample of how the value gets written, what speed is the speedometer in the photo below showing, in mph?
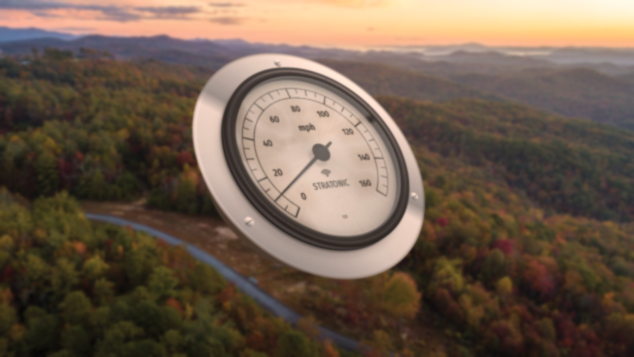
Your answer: 10
